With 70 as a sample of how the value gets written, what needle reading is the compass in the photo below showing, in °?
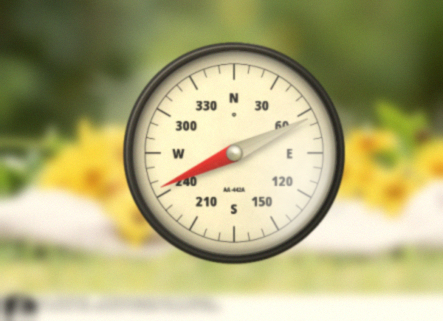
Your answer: 245
